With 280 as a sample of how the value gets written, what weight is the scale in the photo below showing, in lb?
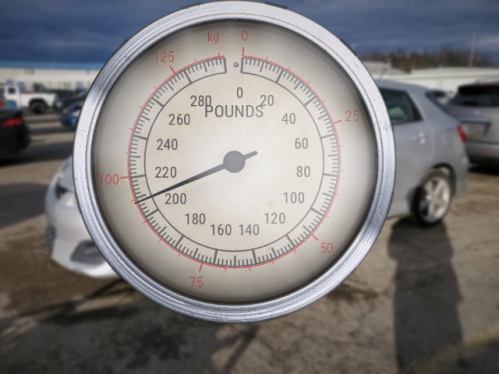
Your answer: 208
